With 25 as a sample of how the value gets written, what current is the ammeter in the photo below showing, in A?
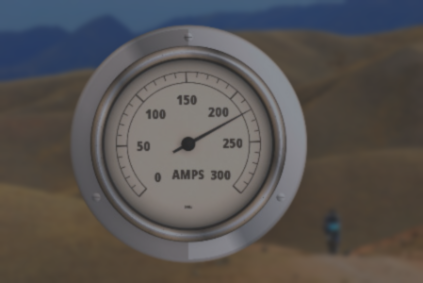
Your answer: 220
